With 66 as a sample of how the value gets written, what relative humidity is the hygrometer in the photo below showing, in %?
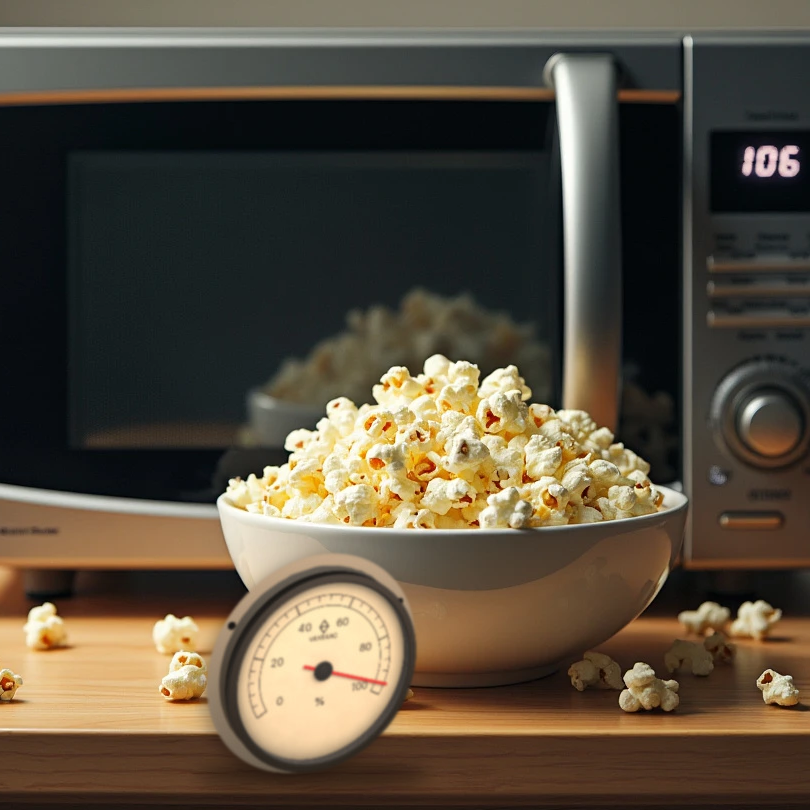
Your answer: 96
